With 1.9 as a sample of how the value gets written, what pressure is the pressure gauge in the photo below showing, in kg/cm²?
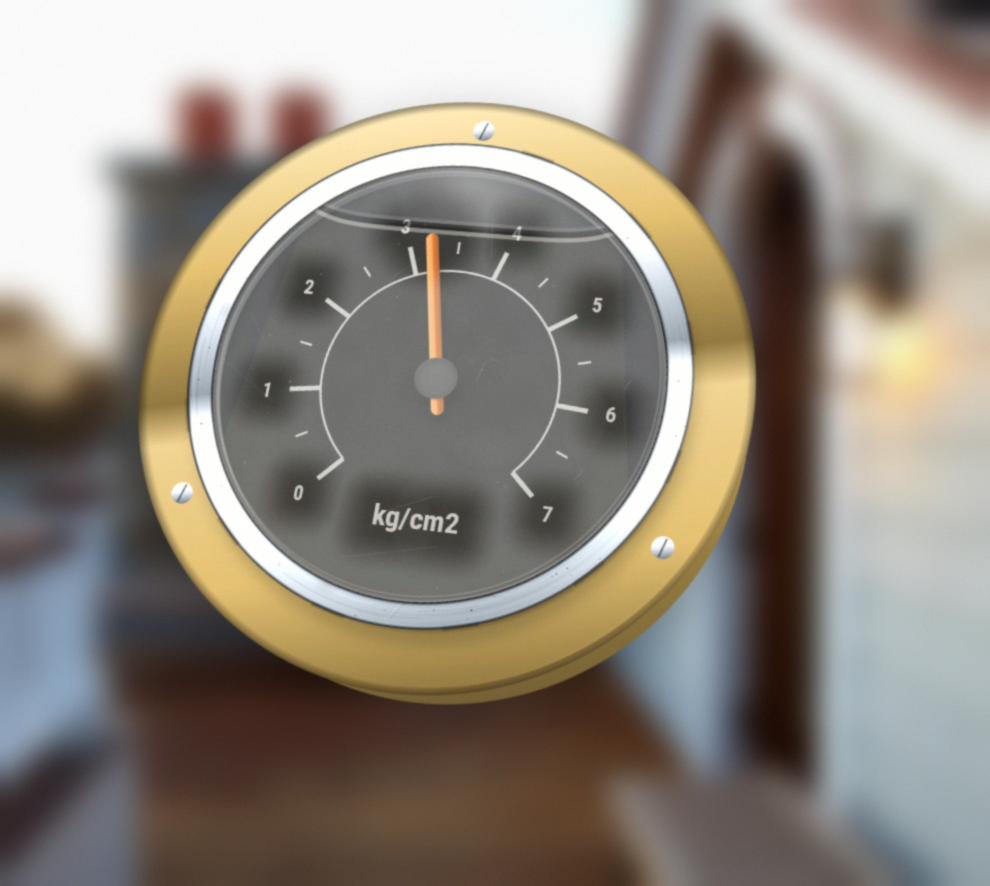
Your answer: 3.25
